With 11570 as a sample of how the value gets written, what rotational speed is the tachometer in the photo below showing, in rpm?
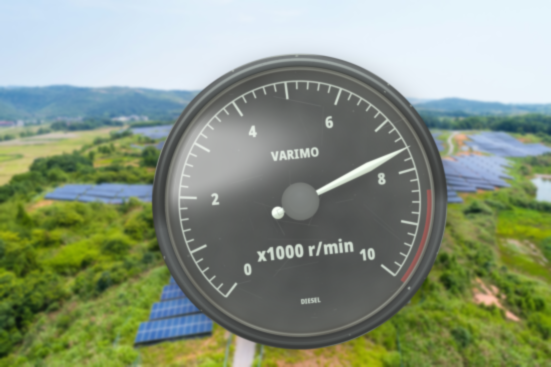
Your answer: 7600
